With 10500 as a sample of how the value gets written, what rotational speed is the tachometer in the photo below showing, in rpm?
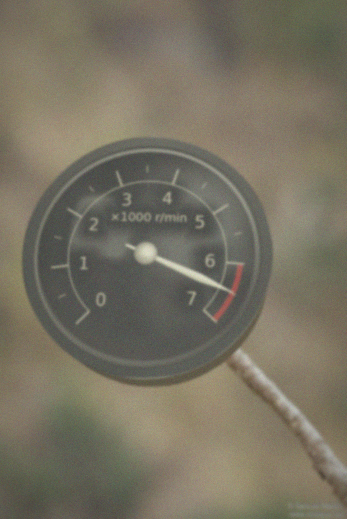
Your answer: 6500
